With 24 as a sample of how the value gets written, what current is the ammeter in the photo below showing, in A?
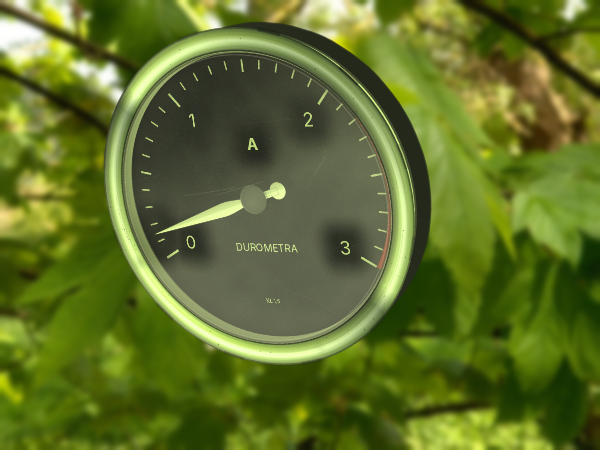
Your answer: 0.15
